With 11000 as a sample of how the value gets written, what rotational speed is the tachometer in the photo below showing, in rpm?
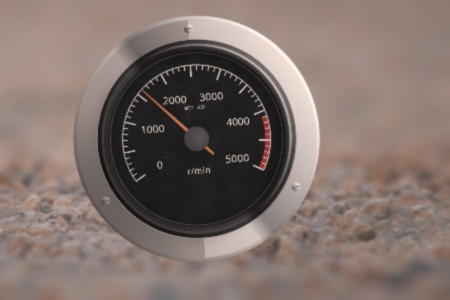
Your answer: 1600
